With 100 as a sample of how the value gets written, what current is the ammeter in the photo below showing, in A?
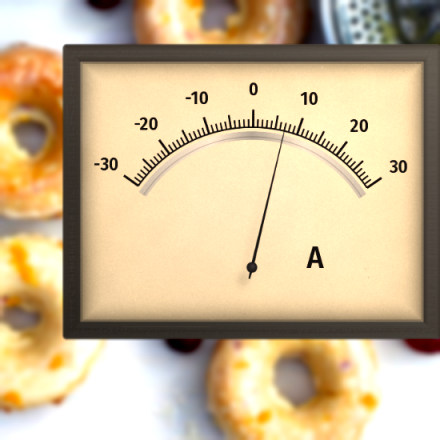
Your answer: 7
